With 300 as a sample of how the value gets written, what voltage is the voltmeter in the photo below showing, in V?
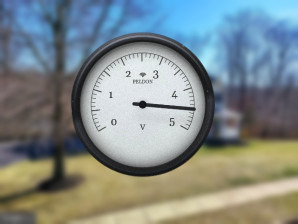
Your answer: 4.5
